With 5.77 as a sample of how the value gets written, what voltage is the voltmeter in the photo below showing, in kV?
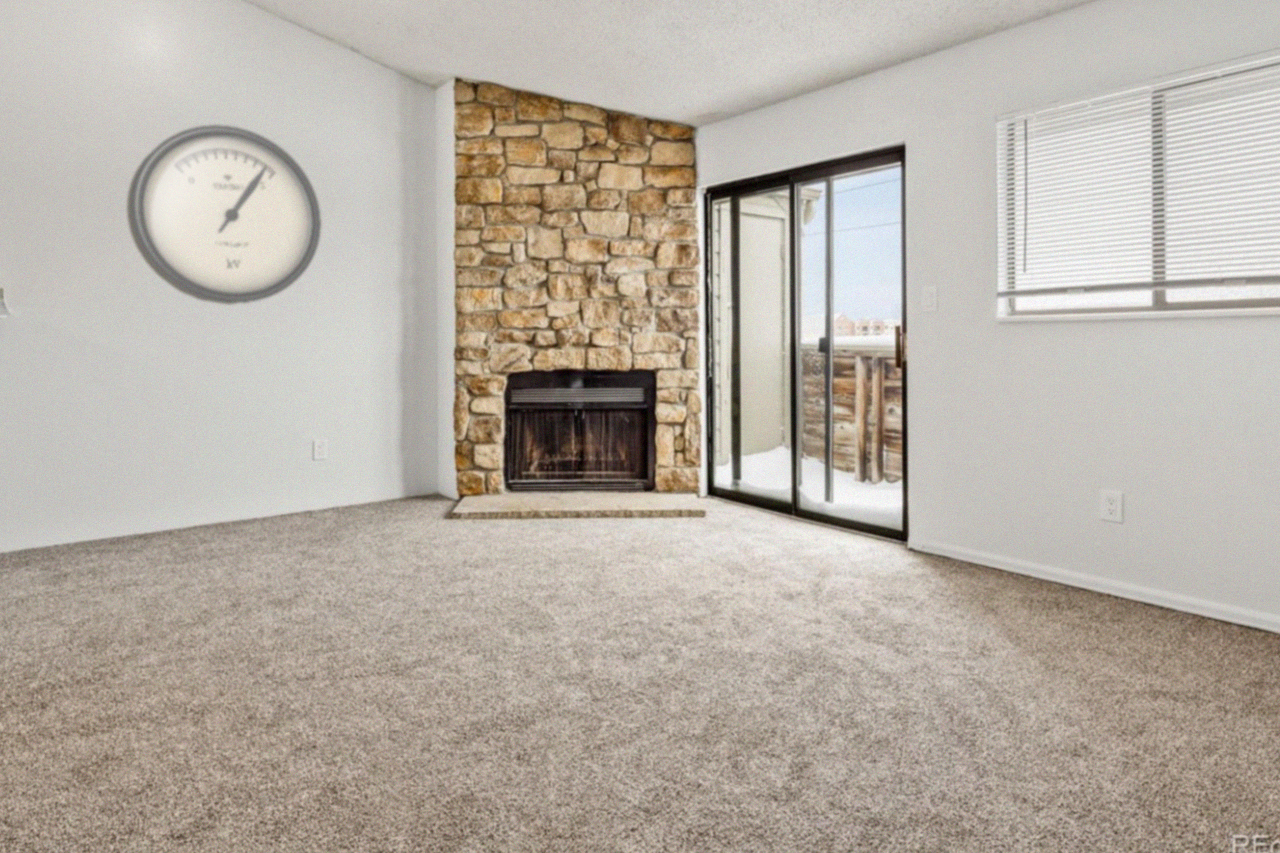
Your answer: 4.5
